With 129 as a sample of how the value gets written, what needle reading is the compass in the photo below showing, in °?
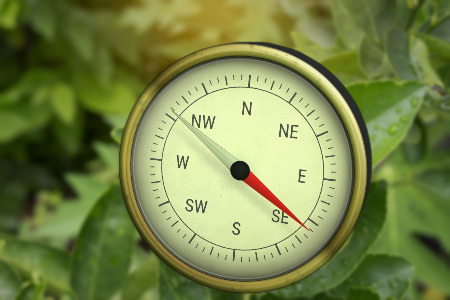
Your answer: 125
